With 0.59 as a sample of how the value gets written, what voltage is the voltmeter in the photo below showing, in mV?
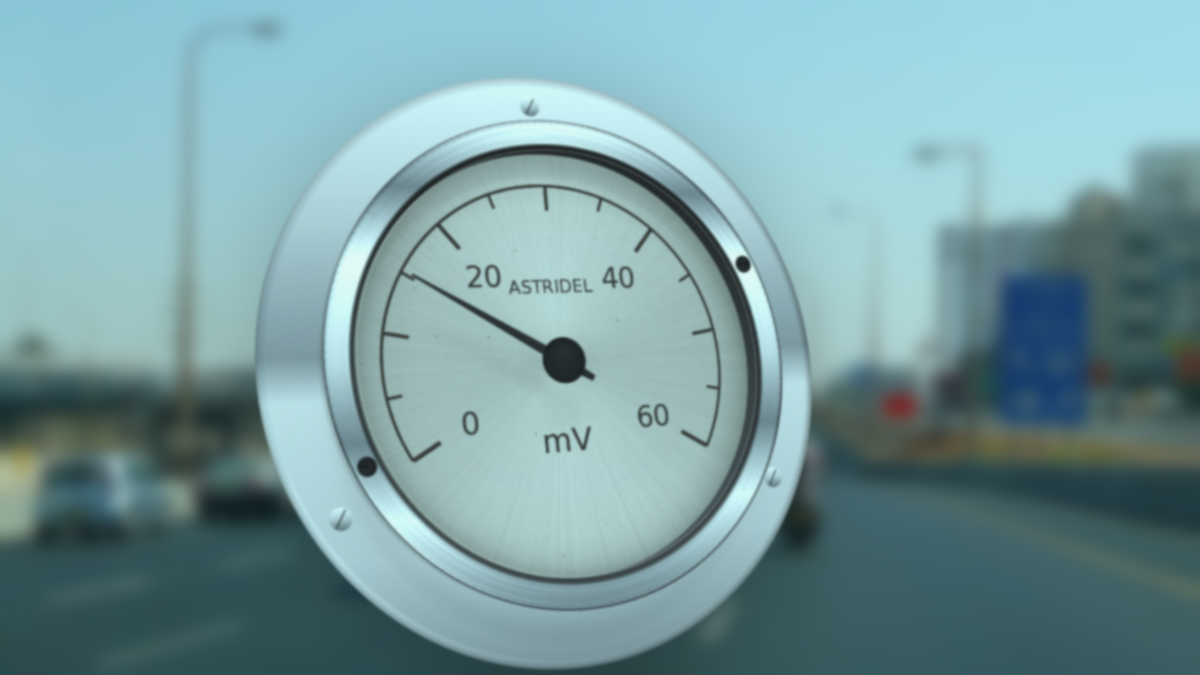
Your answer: 15
